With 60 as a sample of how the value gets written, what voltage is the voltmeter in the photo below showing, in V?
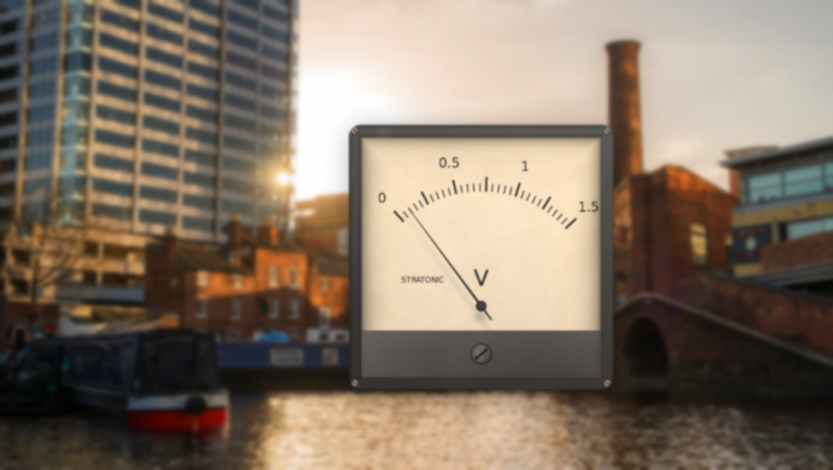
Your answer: 0.1
